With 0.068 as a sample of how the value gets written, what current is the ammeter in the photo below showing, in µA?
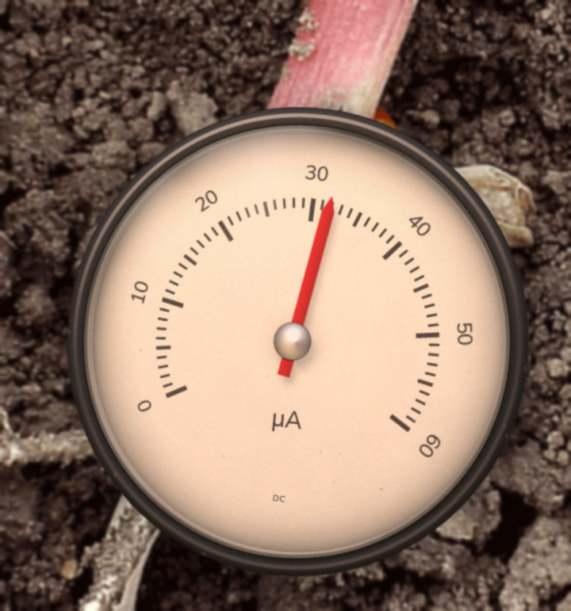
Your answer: 32
